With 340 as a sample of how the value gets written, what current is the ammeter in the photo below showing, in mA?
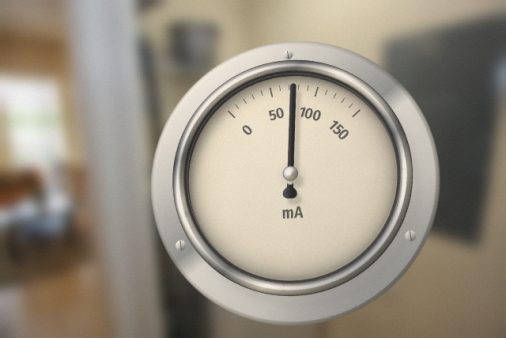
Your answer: 75
